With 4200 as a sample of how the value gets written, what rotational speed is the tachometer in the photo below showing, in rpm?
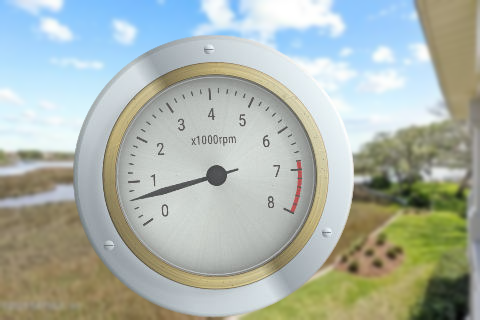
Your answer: 600
